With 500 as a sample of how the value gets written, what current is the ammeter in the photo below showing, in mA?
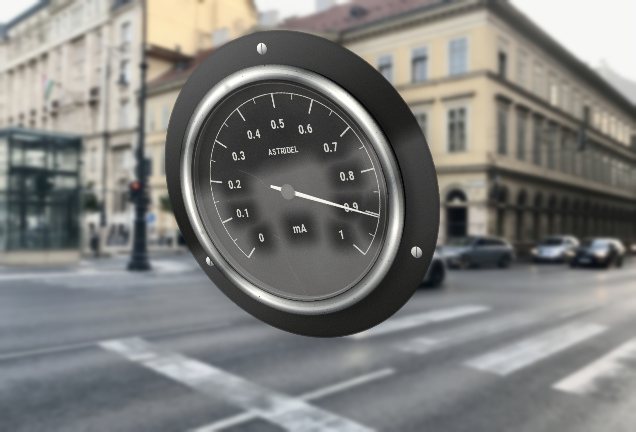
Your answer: 0.9
